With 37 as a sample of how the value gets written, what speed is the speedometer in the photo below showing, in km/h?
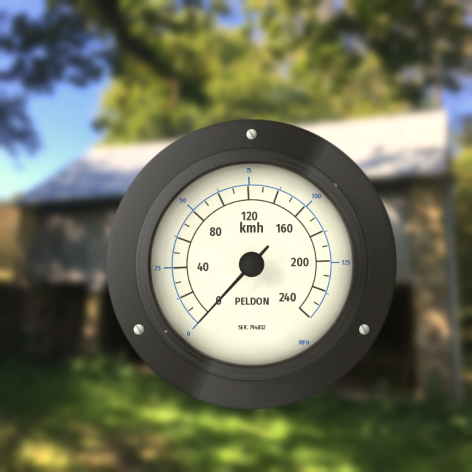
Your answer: 0
